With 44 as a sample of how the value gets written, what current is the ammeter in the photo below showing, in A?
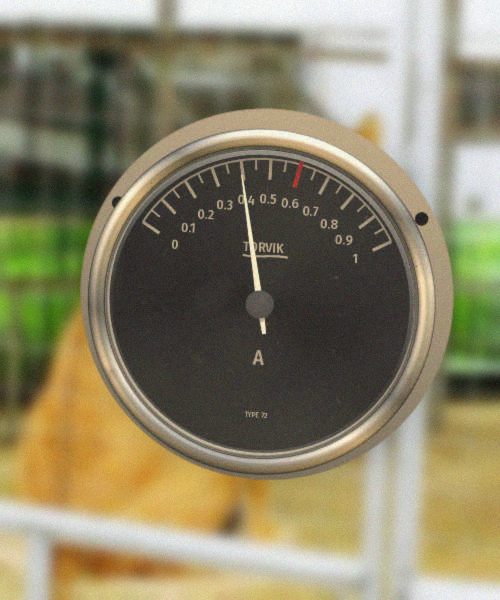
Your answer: 0.4
